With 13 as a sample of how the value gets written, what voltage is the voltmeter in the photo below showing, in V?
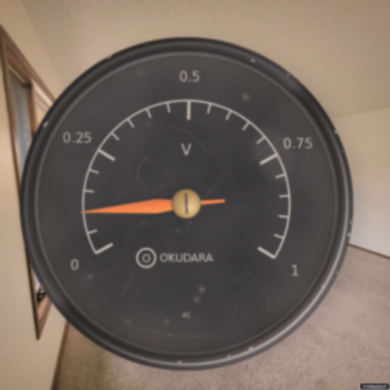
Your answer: 0.1
